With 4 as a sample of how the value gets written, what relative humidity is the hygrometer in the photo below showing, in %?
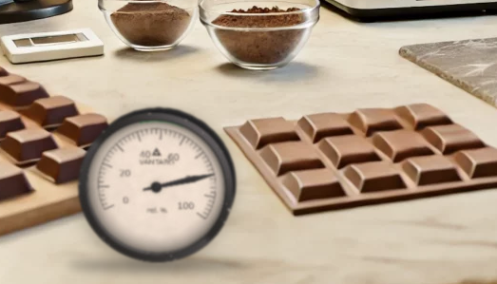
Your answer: 80
